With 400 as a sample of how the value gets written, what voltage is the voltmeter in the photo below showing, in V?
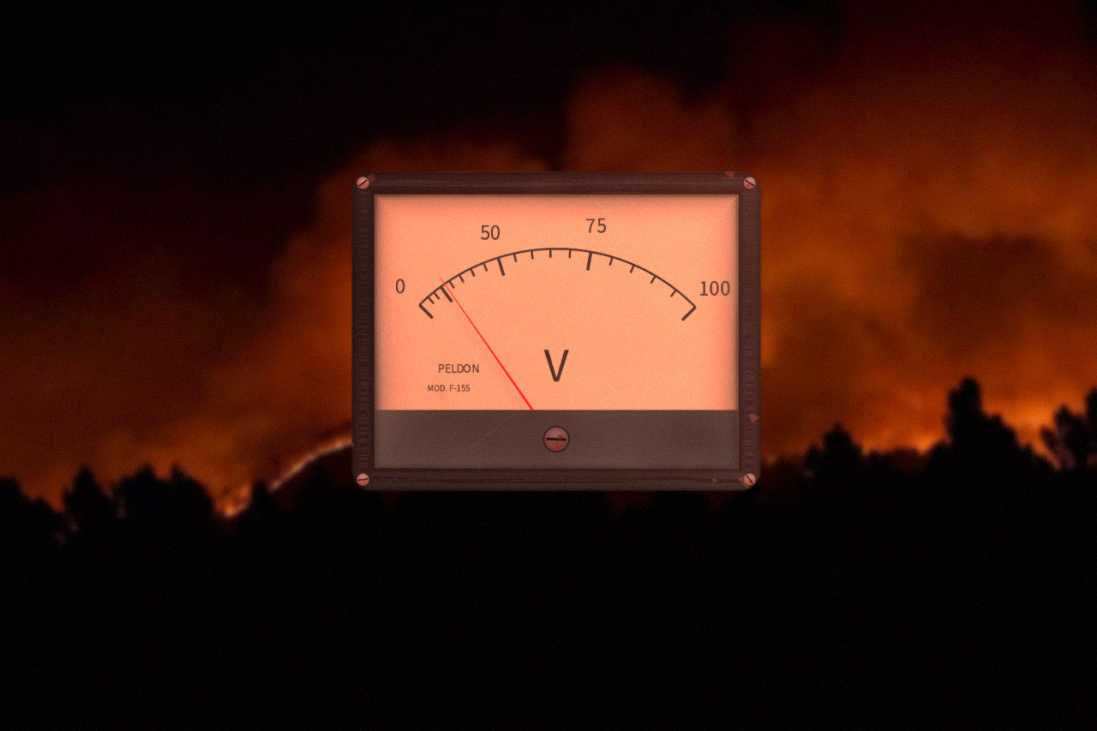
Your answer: 27.5
